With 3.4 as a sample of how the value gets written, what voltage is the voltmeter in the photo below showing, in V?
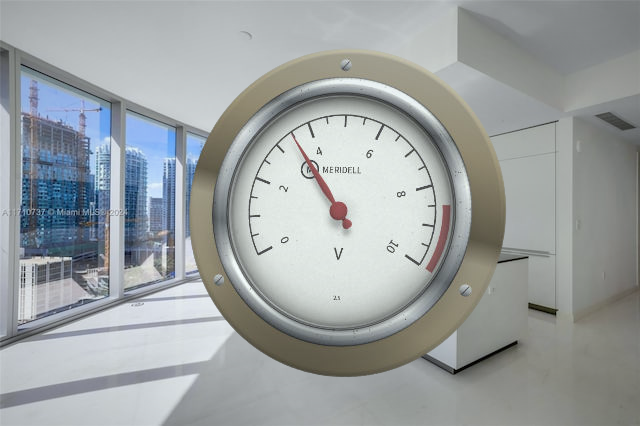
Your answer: 3.5
